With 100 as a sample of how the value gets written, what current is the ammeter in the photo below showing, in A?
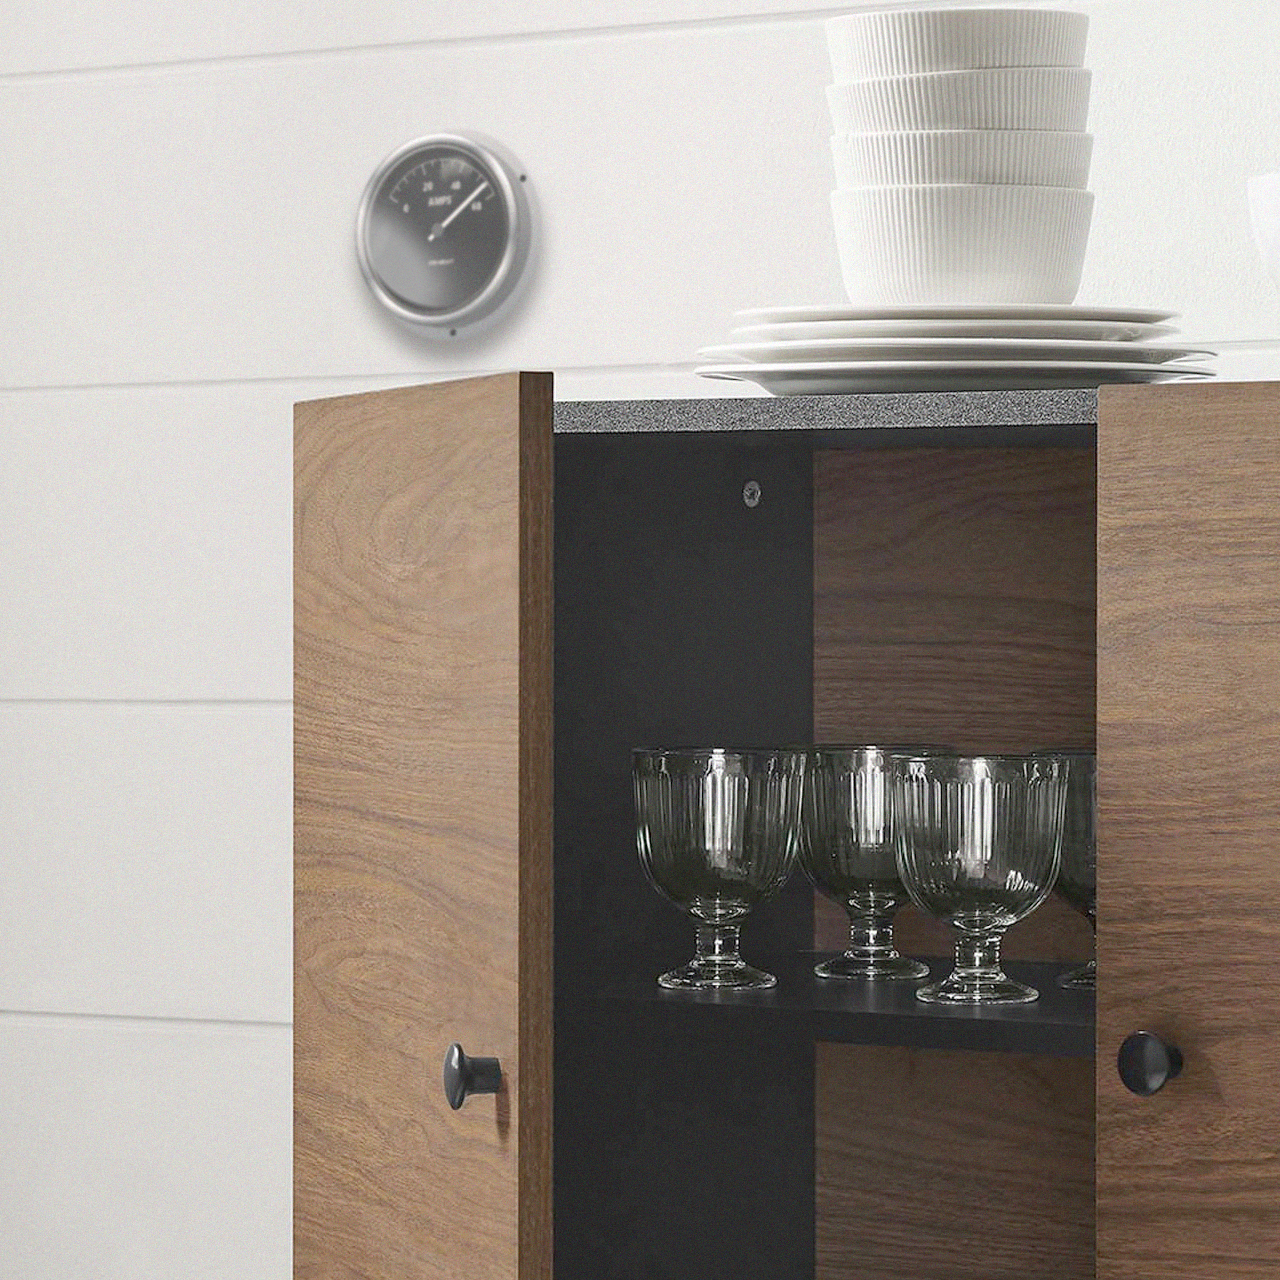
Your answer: 55
